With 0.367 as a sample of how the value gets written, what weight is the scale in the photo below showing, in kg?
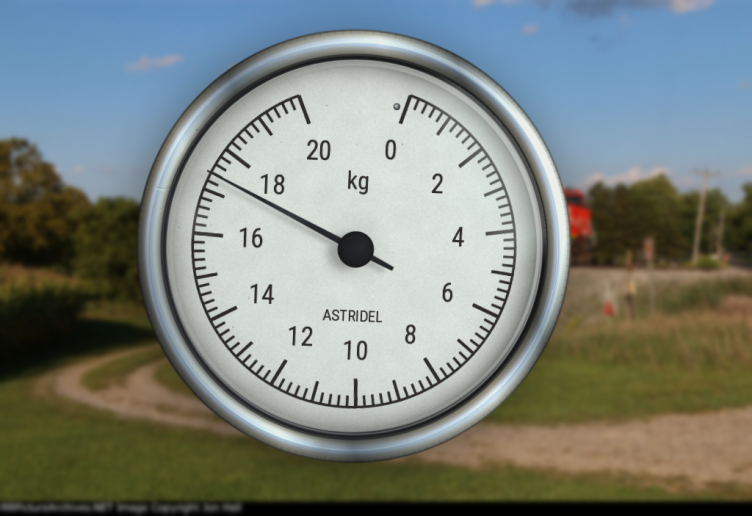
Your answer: 17.4
